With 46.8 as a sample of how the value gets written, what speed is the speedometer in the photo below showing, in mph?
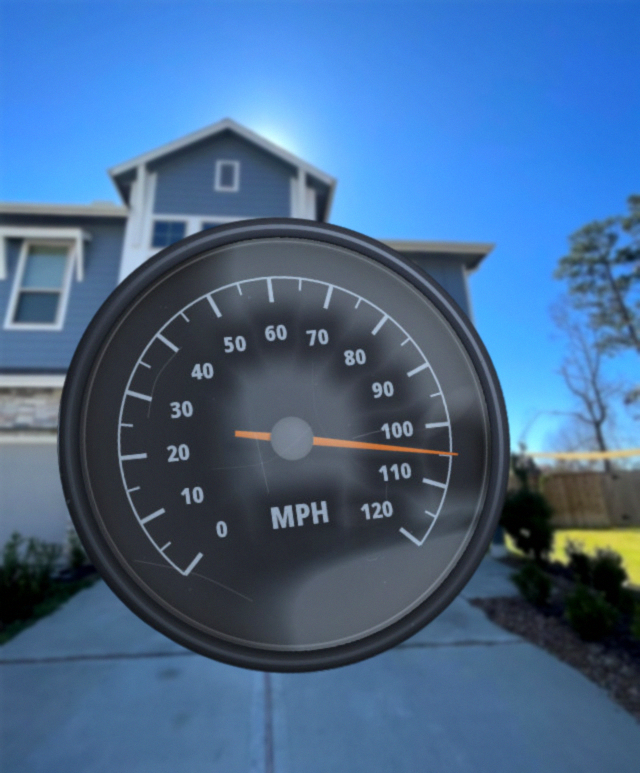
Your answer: 105
